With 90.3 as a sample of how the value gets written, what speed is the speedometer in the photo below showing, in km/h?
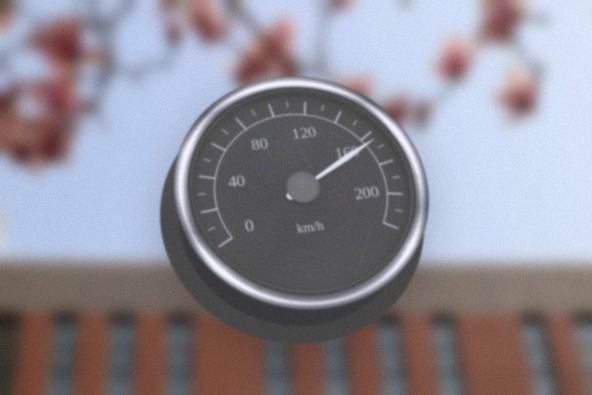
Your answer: 165
